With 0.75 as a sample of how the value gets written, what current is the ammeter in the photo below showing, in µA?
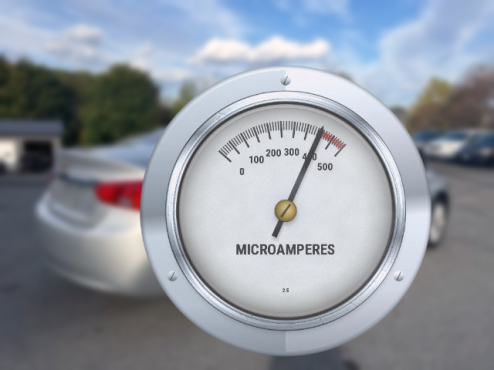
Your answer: 400
